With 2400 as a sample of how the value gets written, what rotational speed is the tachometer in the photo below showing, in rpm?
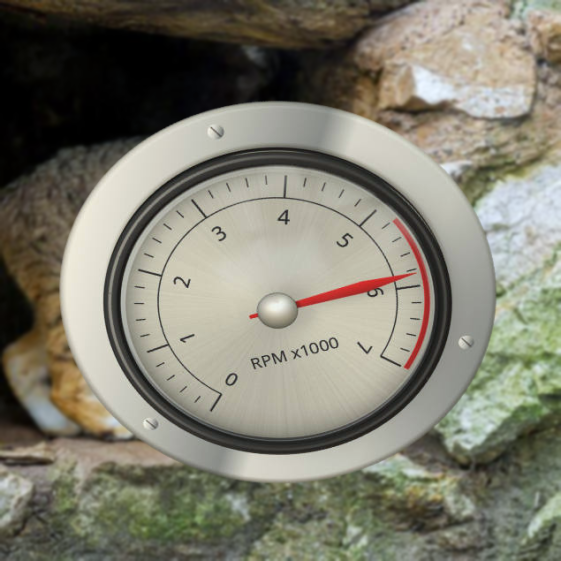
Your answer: 5800
